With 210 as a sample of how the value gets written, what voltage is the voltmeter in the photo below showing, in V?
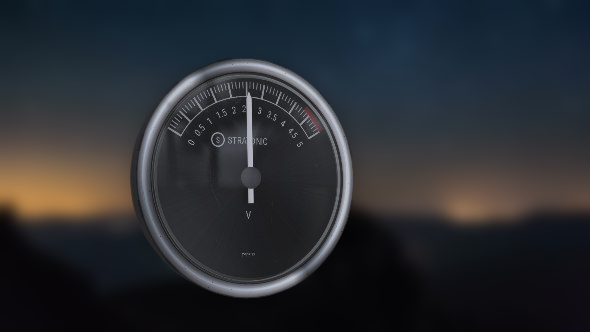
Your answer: 2.5
